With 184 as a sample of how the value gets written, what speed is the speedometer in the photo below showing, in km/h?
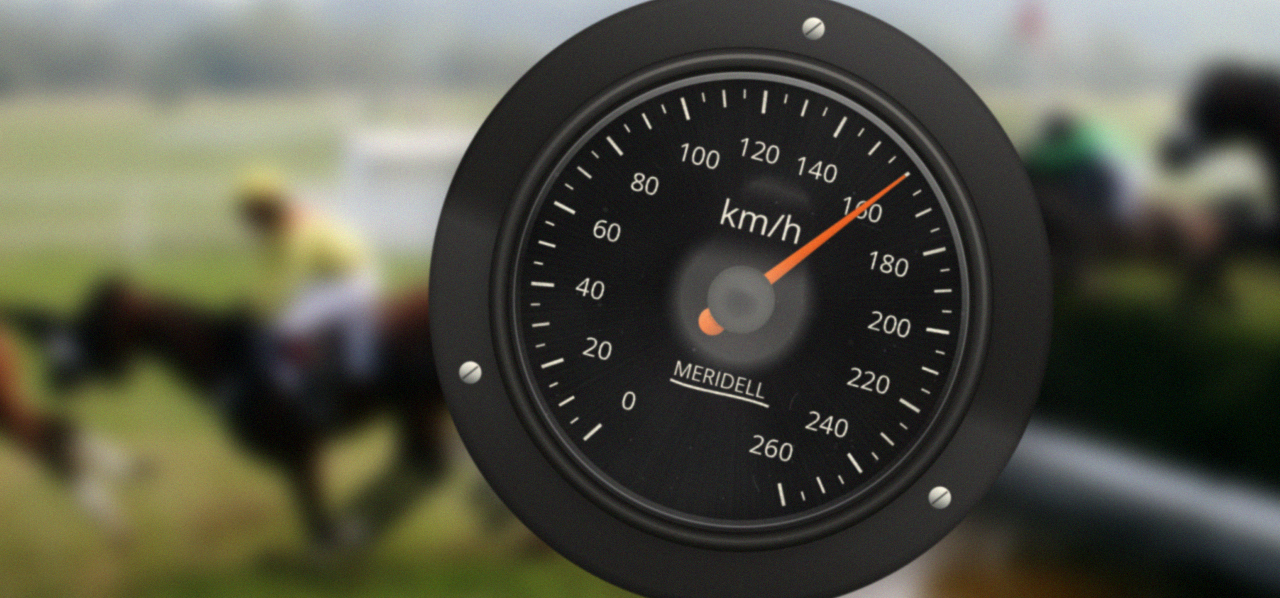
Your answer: 160
